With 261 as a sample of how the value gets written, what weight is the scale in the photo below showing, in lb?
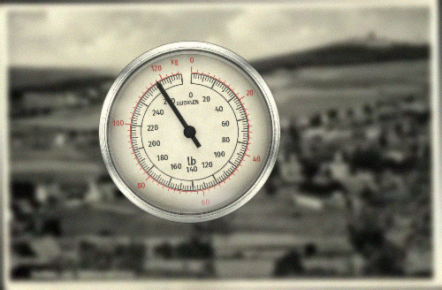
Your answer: 260
